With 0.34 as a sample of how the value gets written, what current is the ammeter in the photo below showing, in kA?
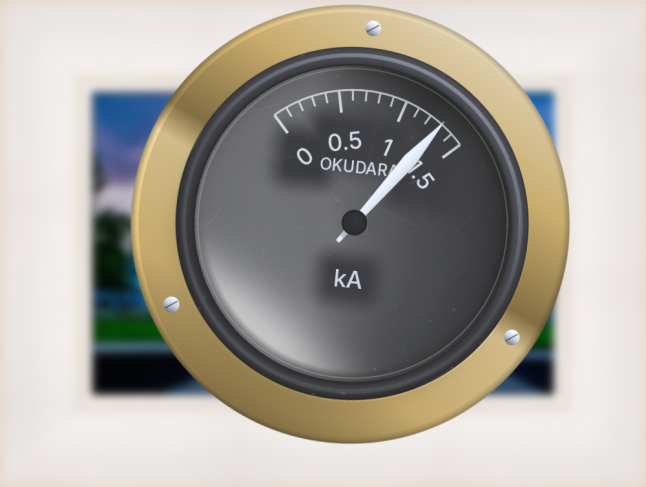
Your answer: 1.3
